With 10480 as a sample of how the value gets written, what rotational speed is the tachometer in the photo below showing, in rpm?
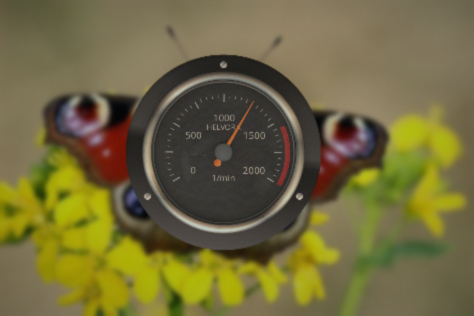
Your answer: 1250
